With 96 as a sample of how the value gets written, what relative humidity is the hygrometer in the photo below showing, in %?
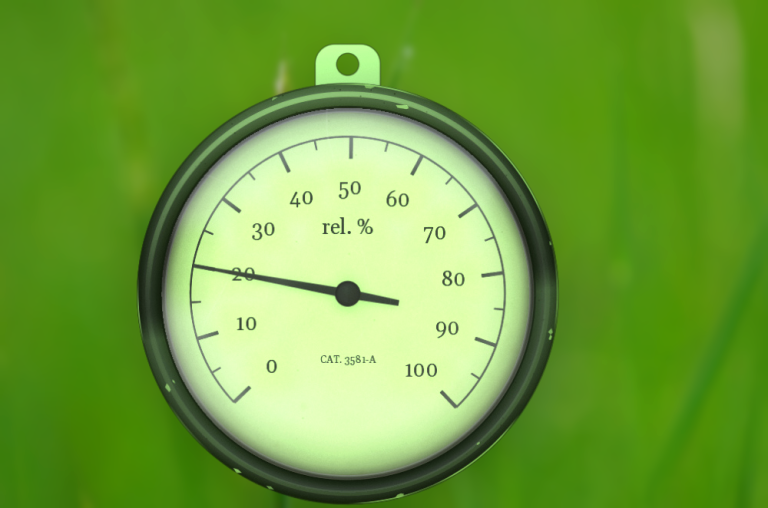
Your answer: 20
